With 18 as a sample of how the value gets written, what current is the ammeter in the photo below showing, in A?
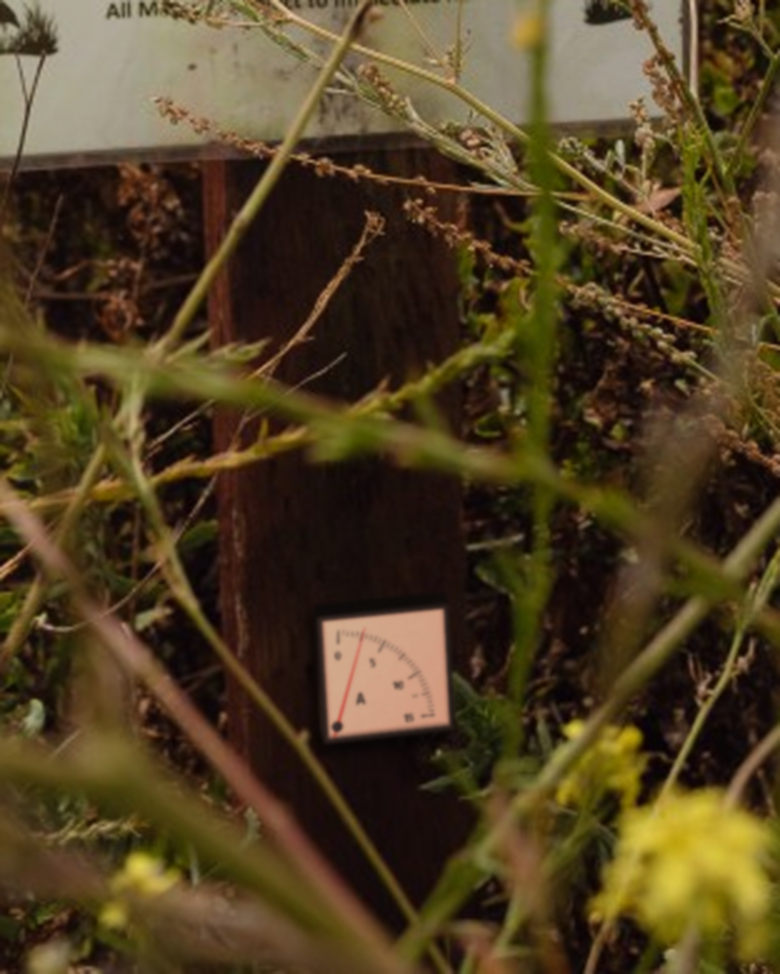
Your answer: 2.5
